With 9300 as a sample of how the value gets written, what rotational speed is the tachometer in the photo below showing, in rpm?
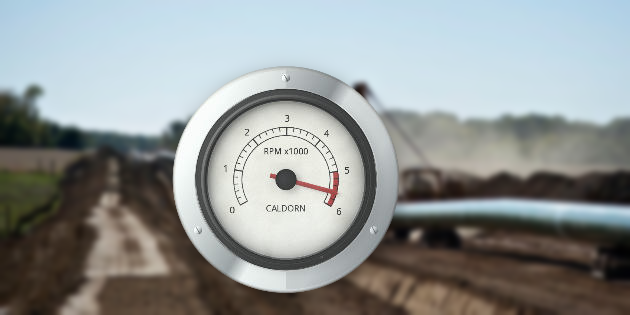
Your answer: 5600
